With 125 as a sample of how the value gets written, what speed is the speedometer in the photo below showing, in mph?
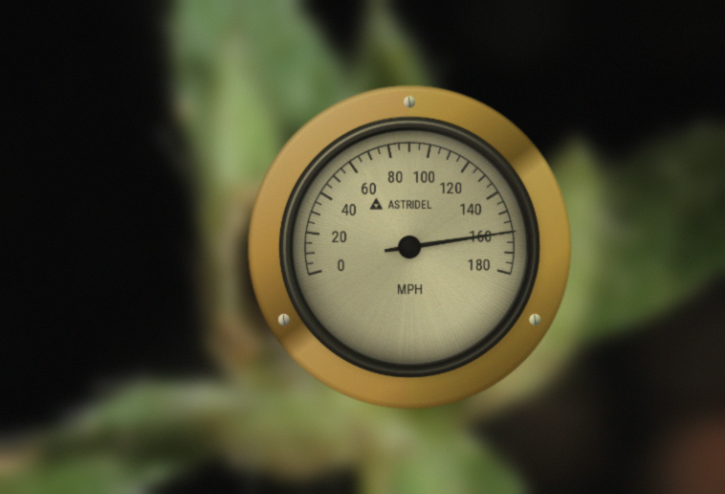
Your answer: 160
